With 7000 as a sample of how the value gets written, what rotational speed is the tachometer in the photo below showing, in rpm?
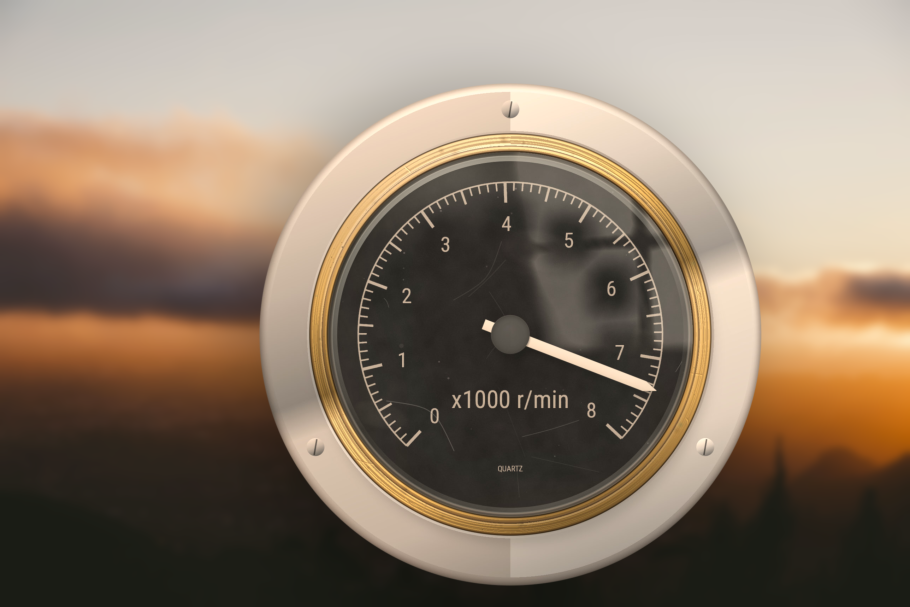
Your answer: 7350
